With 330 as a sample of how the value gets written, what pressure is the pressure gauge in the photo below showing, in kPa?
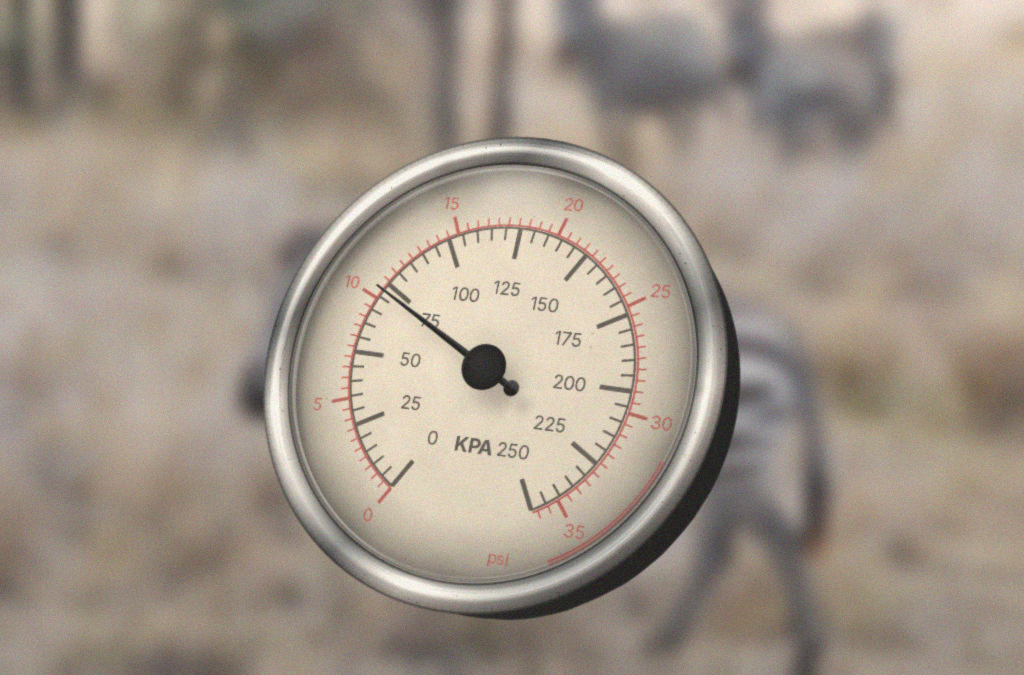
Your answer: 72.5
